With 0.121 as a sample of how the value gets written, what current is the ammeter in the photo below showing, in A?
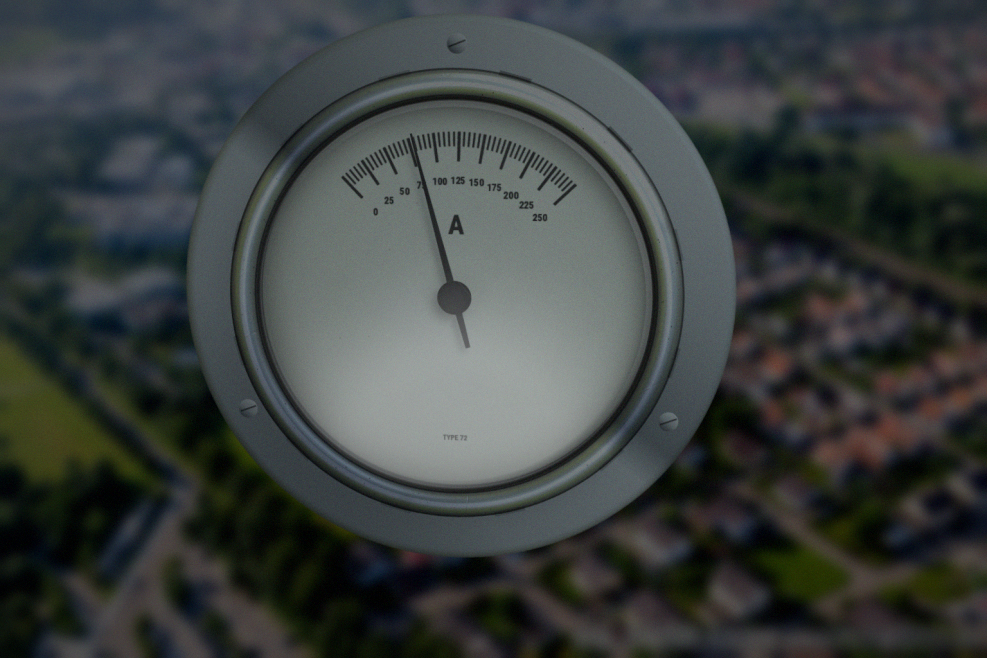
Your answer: 80
